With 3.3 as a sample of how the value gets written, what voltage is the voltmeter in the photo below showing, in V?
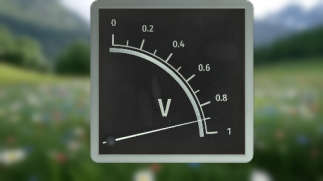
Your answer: 0.9
